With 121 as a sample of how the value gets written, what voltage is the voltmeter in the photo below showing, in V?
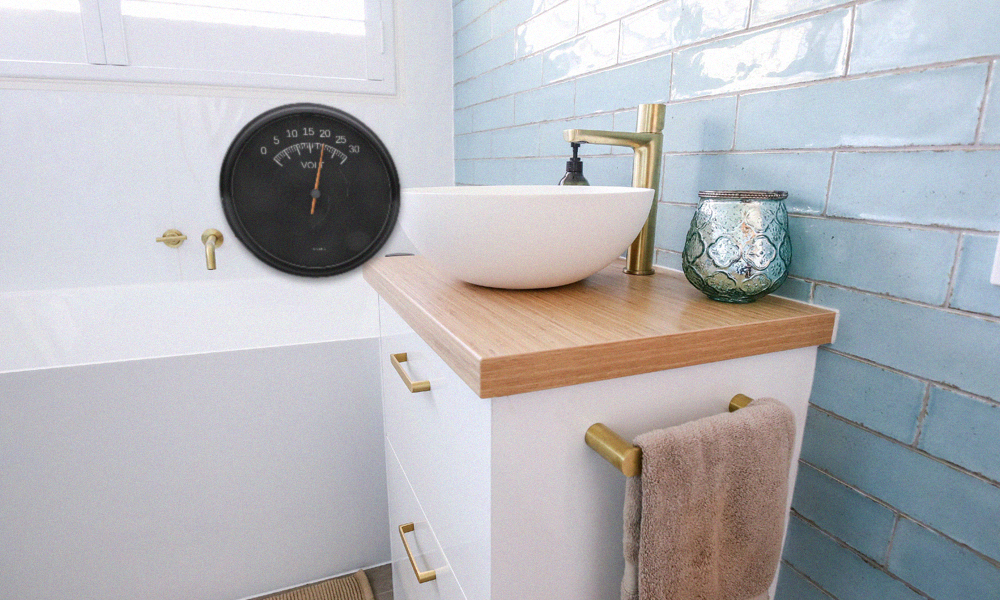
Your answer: 20
